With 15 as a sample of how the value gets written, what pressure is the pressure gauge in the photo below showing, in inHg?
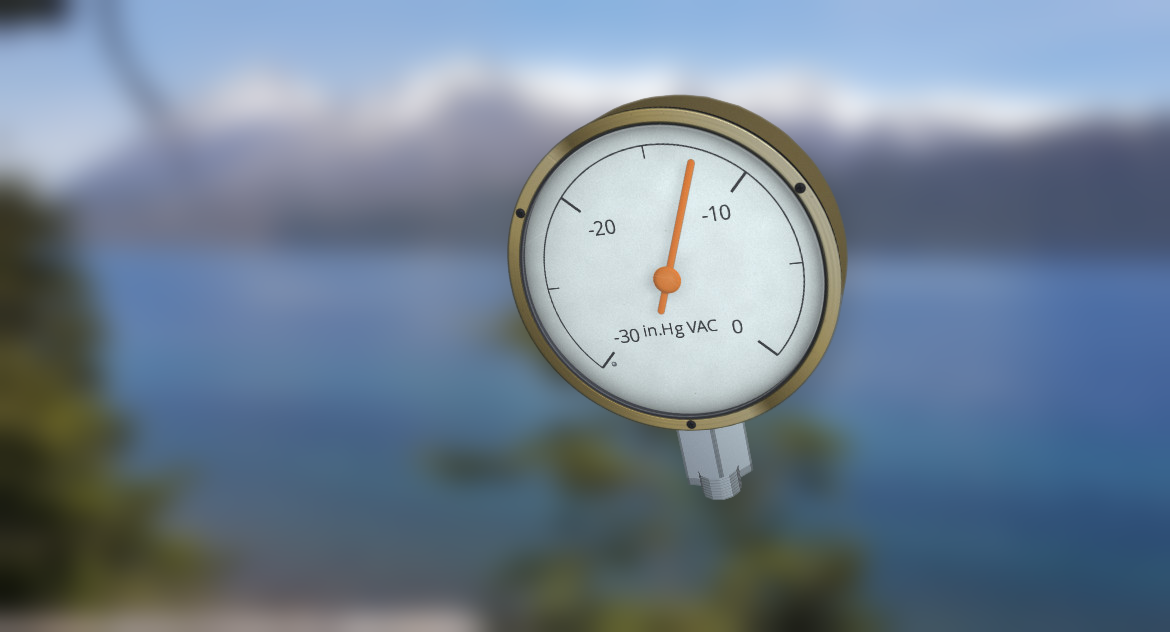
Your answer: -12.5
